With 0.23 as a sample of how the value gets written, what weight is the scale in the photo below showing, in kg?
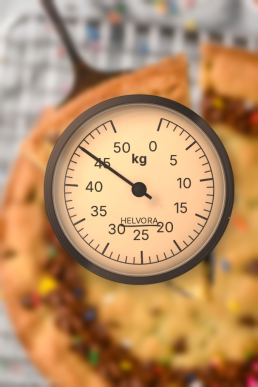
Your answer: 45
